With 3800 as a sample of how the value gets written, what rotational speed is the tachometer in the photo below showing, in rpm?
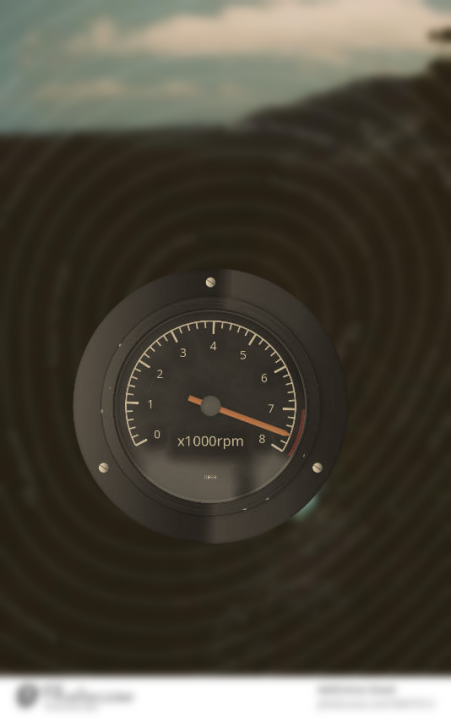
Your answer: 7600
